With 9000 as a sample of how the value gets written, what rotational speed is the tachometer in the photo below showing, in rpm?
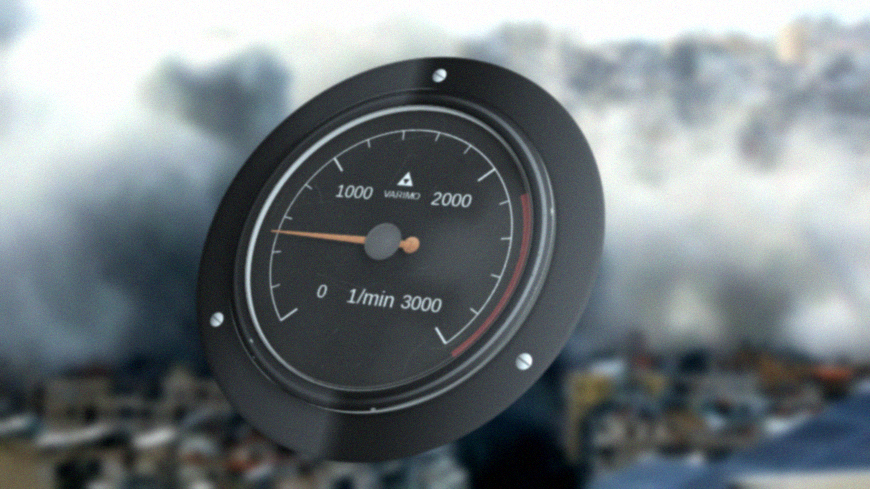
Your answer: 500
